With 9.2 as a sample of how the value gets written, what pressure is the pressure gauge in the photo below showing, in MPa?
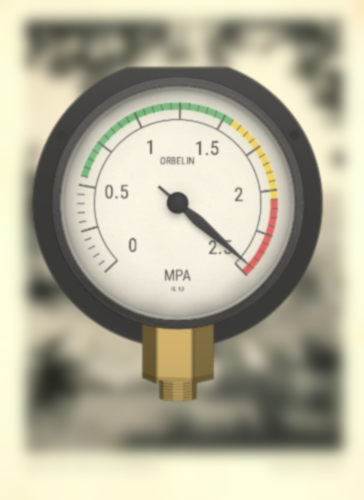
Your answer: 2.45
